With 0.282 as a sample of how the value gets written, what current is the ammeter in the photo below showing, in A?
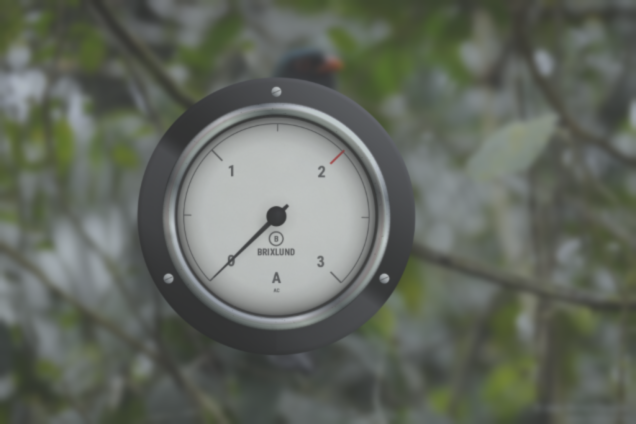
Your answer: 0
